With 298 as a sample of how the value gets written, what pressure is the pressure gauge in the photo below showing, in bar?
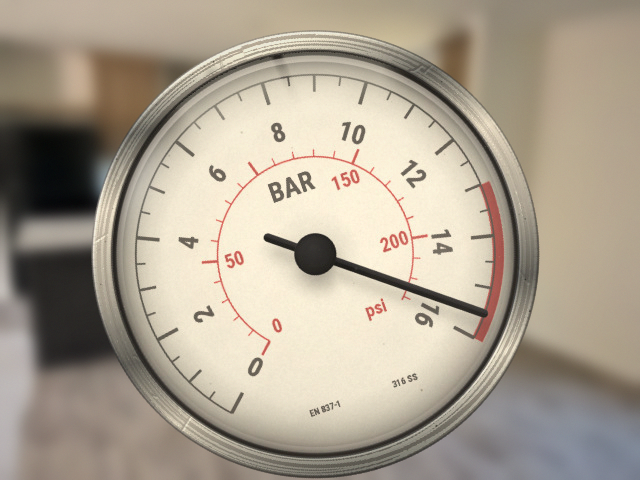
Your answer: 15.5
